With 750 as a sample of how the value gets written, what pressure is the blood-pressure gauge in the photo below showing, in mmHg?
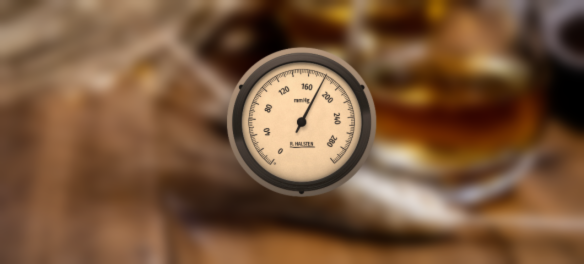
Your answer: 180
